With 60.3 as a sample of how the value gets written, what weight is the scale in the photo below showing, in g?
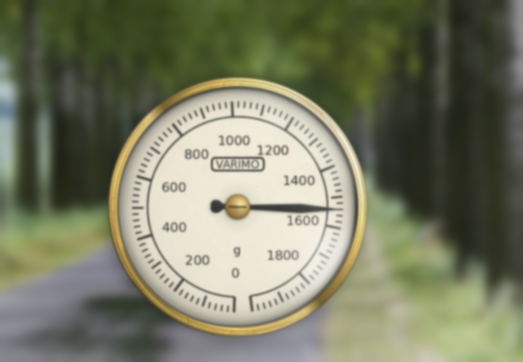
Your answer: 1540
